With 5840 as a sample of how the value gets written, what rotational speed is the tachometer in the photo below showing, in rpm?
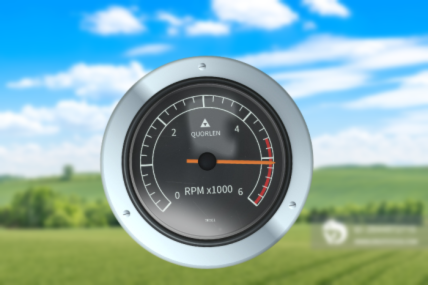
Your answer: 5100
